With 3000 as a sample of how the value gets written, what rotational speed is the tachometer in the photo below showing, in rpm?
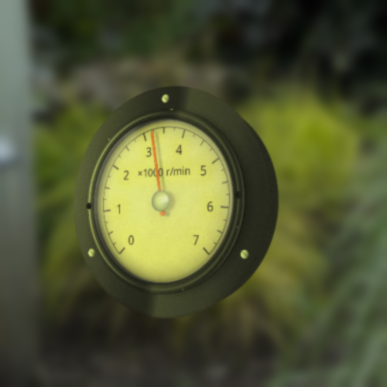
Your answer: 3250
